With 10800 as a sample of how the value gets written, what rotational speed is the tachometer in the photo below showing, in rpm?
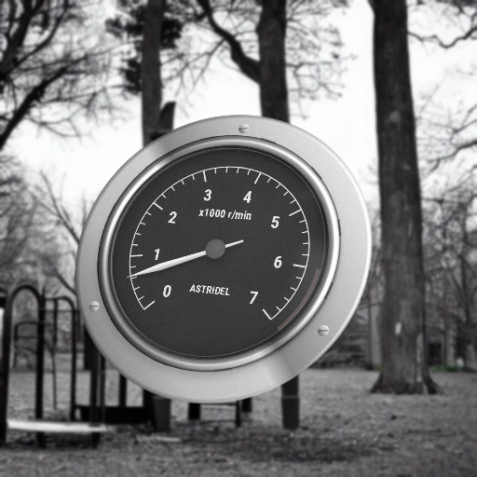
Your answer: 600
